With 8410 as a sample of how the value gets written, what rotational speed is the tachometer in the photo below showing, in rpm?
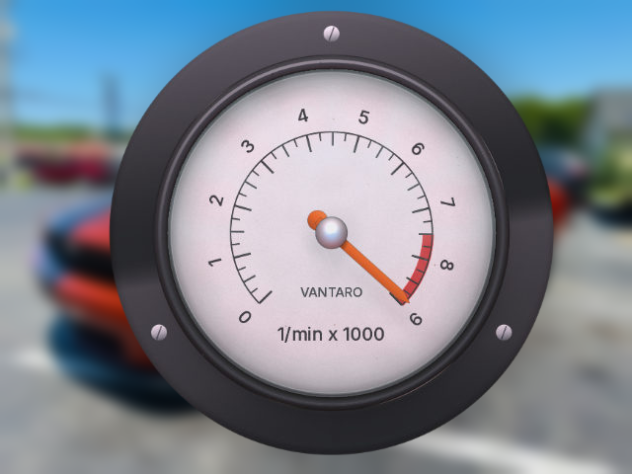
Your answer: 8875
